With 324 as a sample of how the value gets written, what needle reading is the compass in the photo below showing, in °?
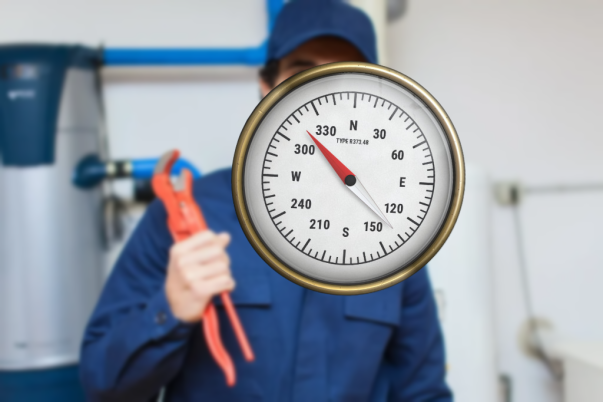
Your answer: 315
